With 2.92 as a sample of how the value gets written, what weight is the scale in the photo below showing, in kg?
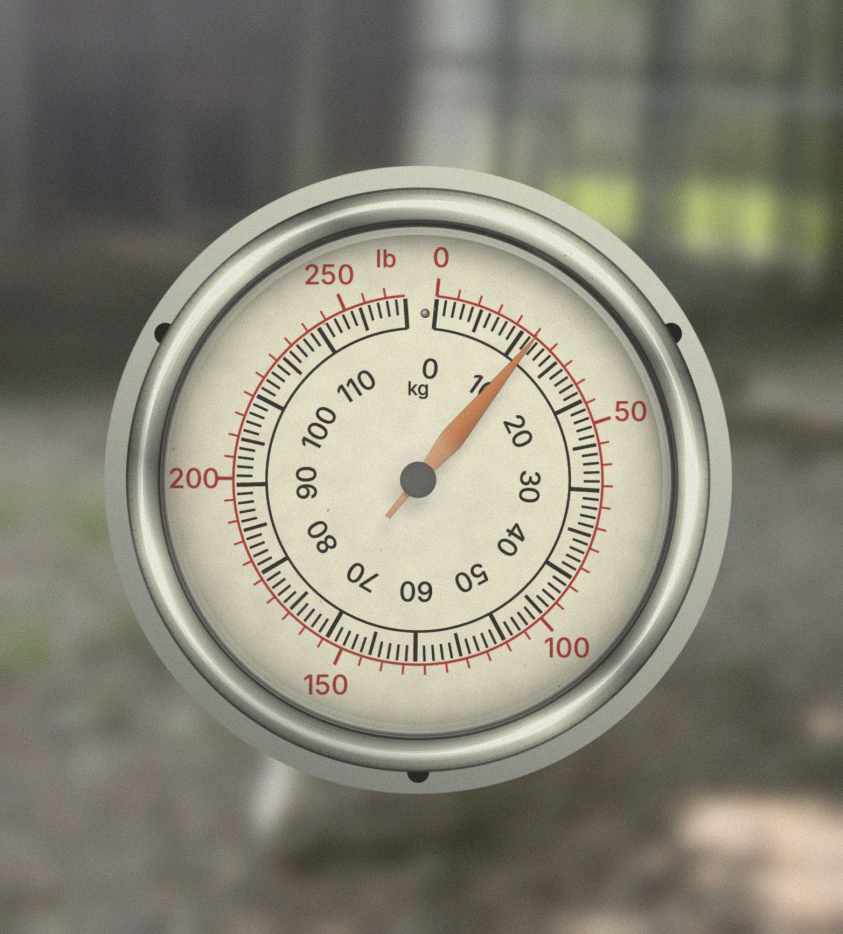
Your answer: 11.5
